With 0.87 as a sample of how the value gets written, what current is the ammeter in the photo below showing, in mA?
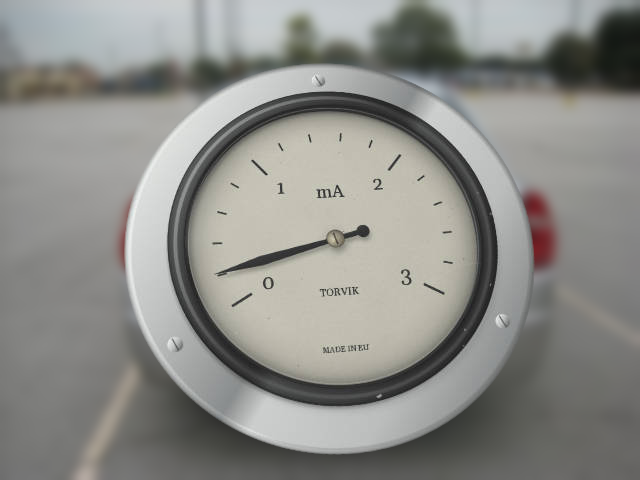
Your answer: 0.2
